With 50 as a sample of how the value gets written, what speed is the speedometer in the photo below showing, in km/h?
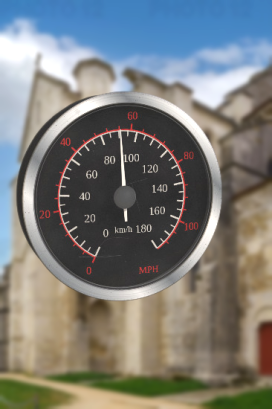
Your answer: 90
